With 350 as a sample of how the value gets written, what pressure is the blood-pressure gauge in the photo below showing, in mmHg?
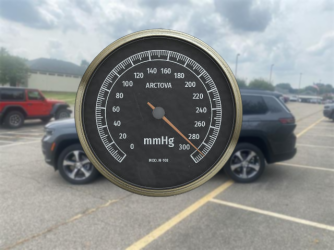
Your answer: 290
